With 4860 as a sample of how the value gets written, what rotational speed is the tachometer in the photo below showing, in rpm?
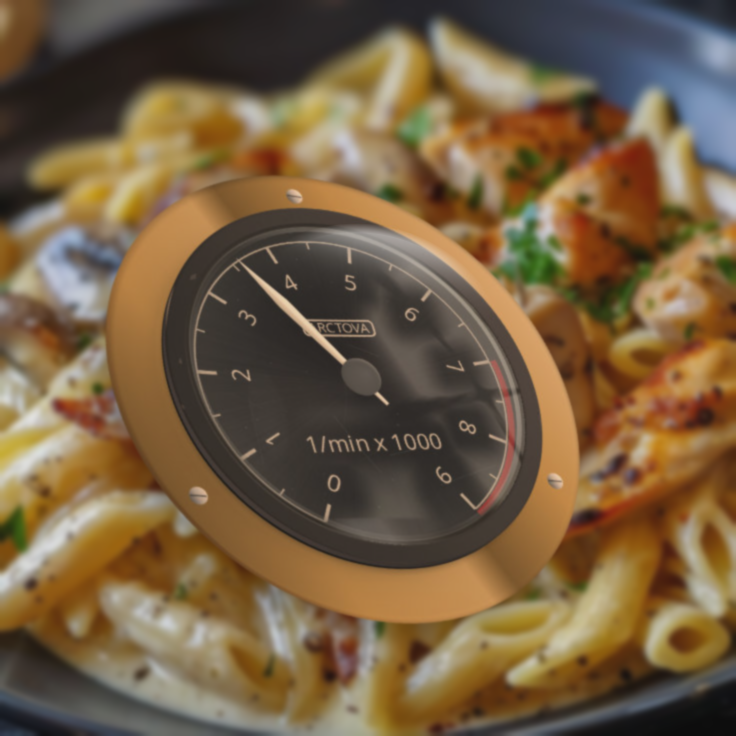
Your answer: 3500
